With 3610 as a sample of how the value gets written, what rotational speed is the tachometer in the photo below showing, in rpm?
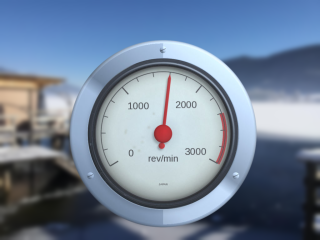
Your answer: 1600
